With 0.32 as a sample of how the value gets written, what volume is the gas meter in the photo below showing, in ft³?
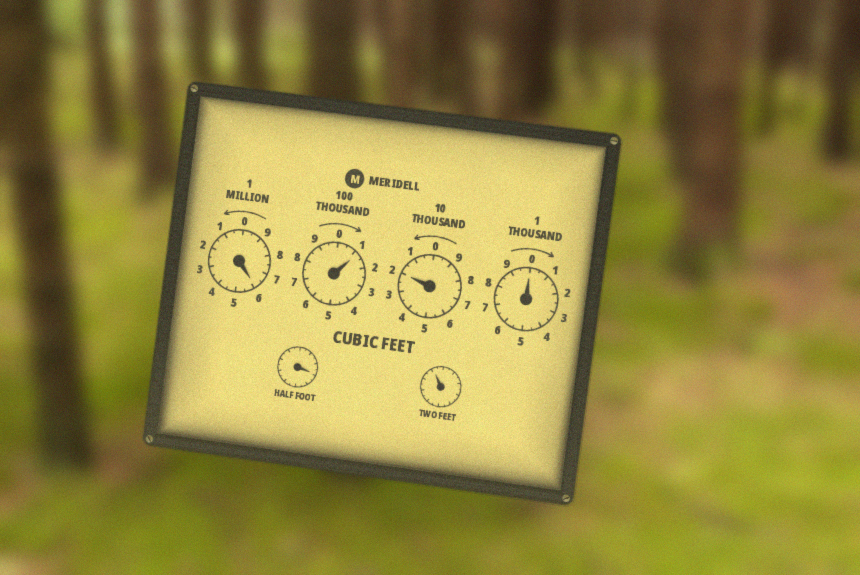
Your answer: 612000
